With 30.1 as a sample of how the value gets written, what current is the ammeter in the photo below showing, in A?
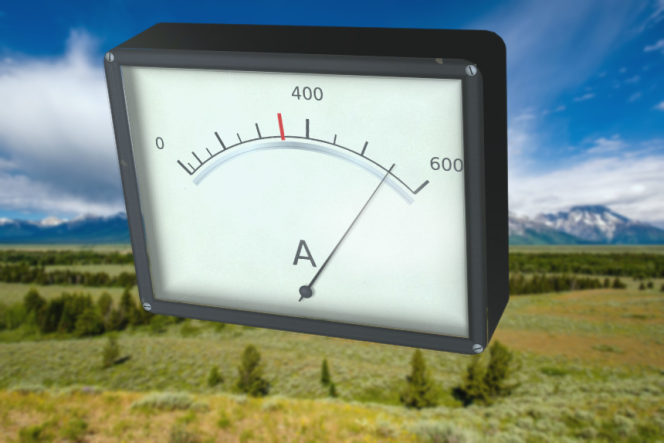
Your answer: 550
